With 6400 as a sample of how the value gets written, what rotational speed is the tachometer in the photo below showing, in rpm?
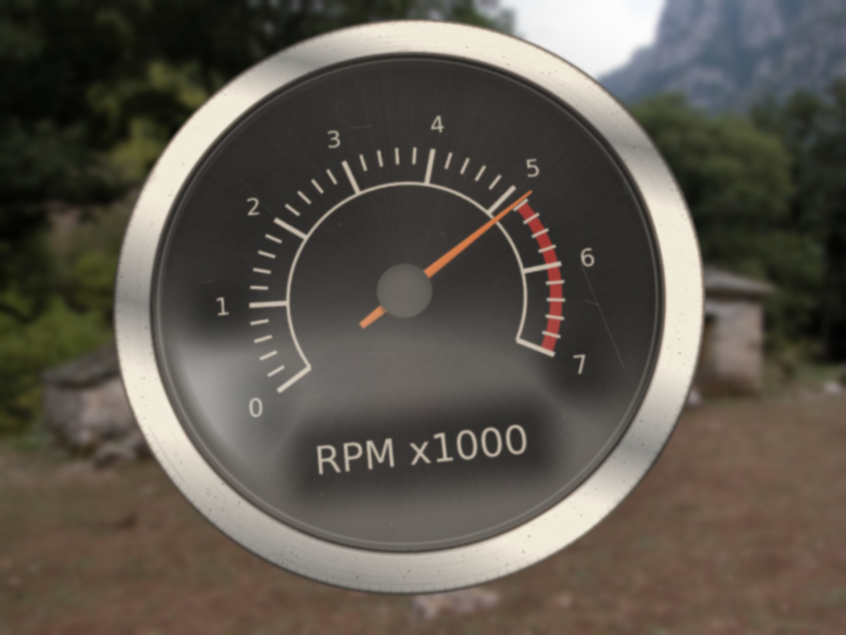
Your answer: 5200
